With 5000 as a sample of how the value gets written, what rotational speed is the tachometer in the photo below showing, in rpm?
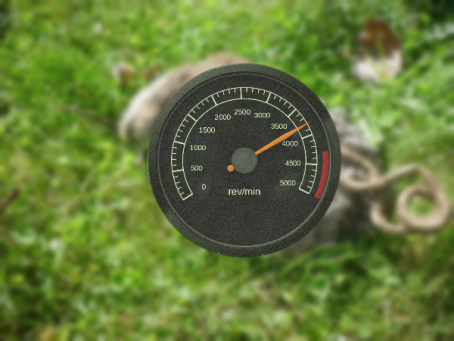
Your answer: 3800
